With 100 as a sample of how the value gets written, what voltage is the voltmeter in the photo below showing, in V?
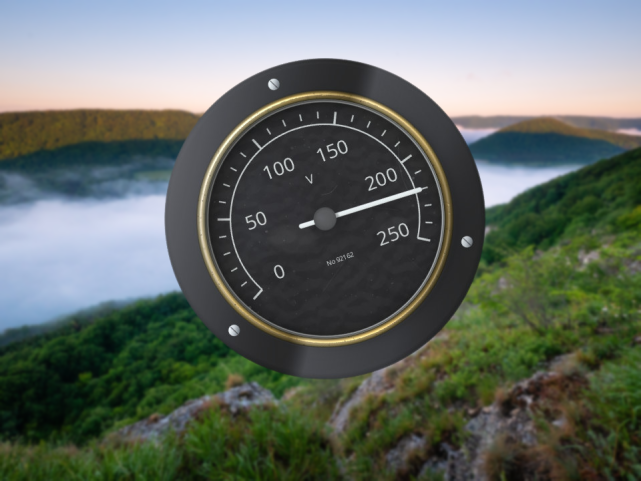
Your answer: 220
